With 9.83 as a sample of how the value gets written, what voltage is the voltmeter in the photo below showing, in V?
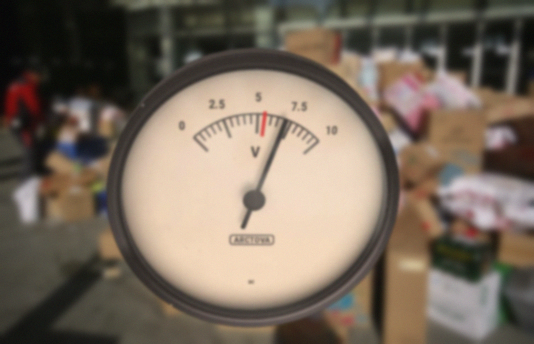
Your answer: 7
